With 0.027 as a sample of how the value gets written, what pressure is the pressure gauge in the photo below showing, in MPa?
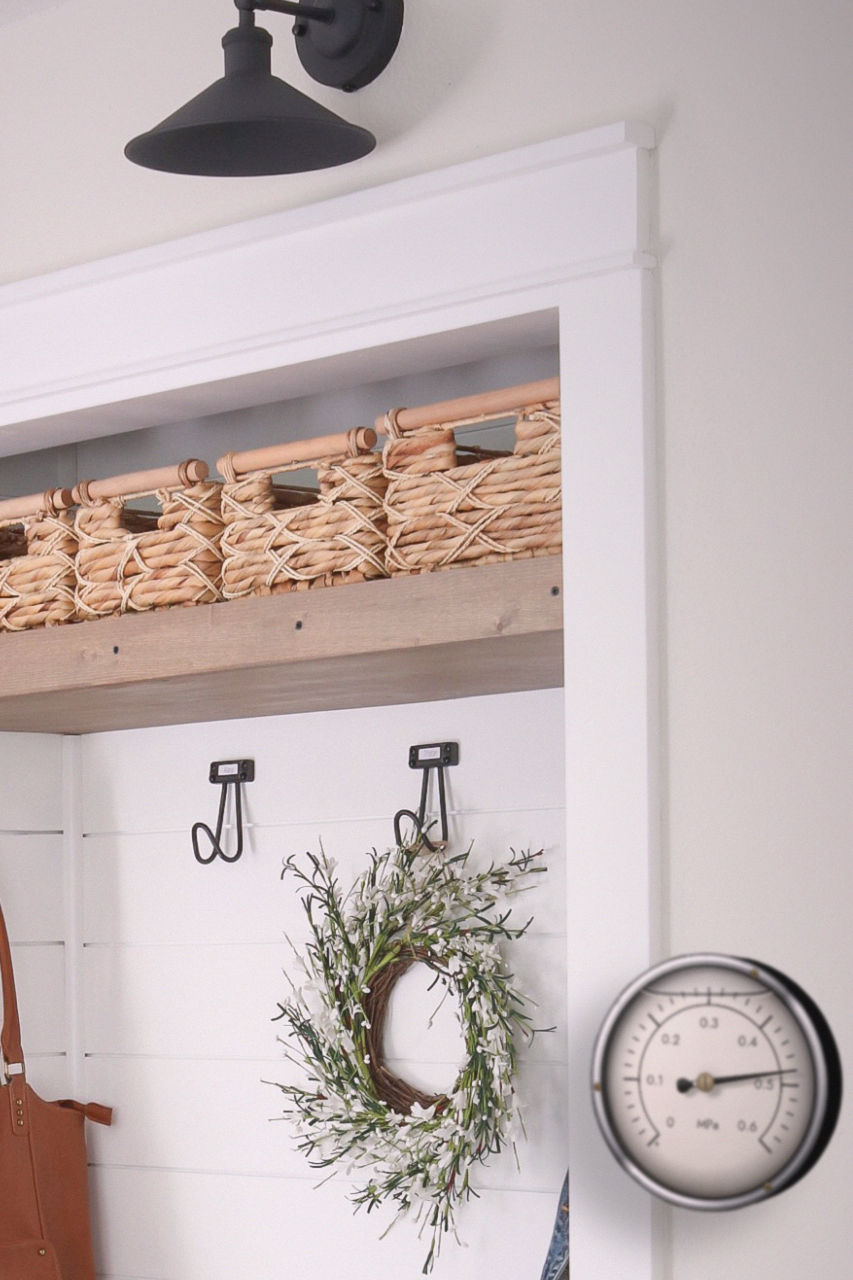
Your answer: 0.48
